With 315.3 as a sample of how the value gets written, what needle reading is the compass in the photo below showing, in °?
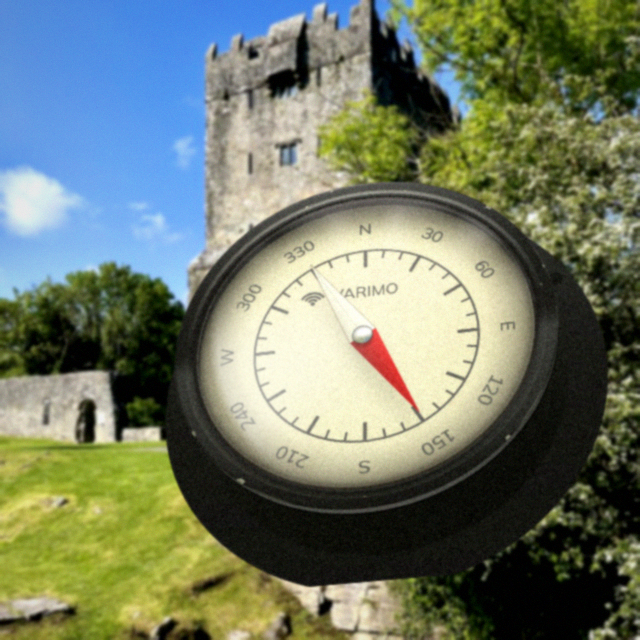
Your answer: 150
